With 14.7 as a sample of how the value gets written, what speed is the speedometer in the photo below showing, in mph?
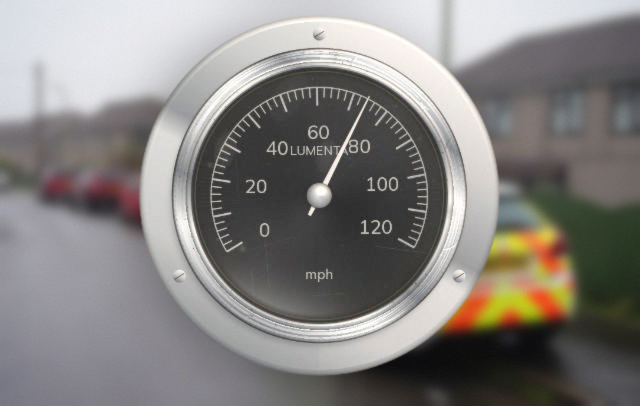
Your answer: 74
